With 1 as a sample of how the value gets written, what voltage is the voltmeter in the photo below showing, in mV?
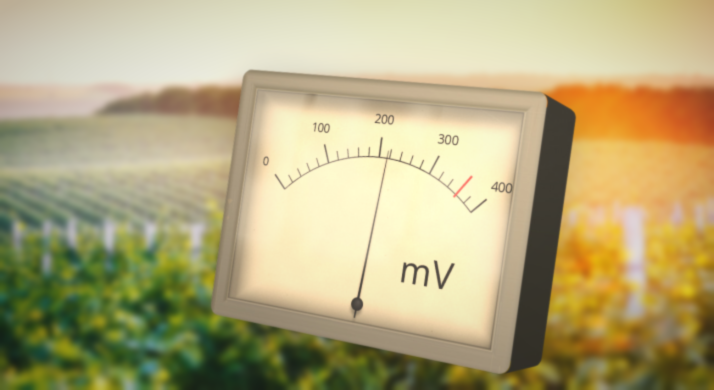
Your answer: 220
